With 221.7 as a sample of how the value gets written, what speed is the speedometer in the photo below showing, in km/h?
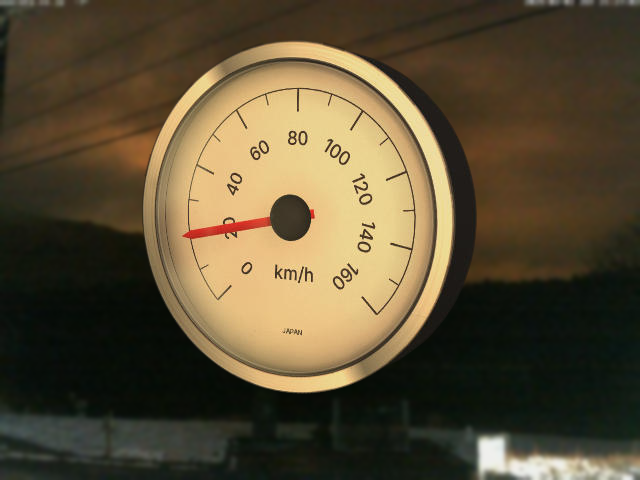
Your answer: 20
